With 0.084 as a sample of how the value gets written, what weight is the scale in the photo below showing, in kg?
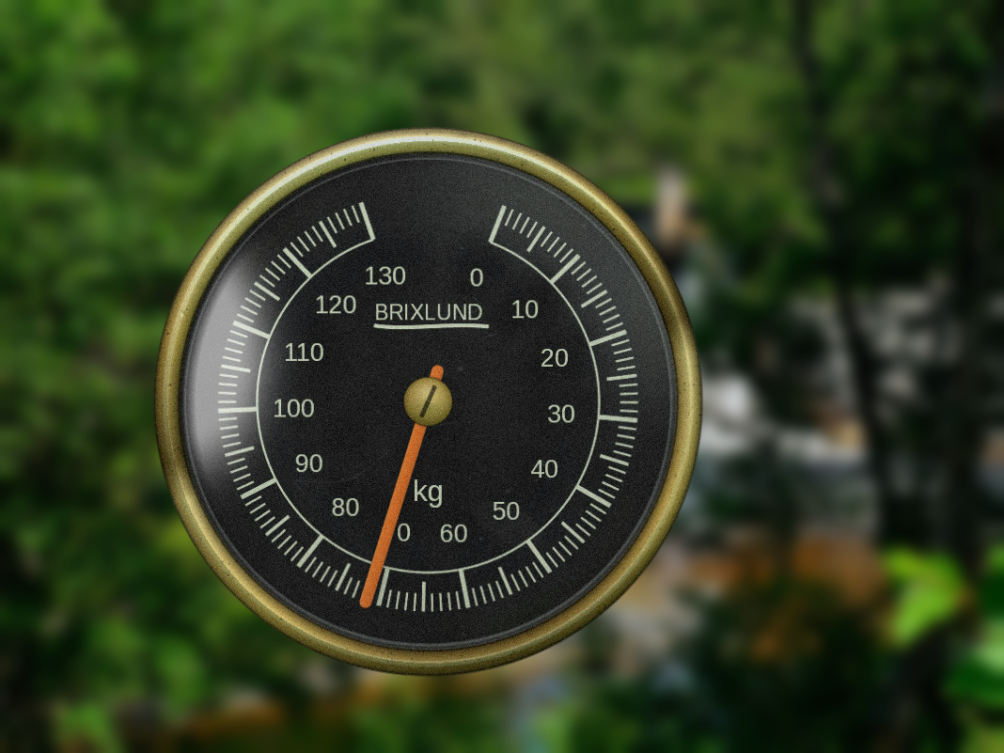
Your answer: 71.5
